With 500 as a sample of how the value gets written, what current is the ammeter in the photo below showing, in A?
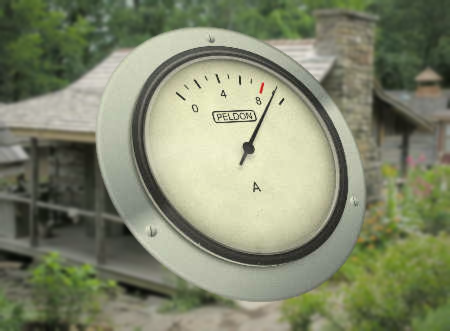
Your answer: 9
